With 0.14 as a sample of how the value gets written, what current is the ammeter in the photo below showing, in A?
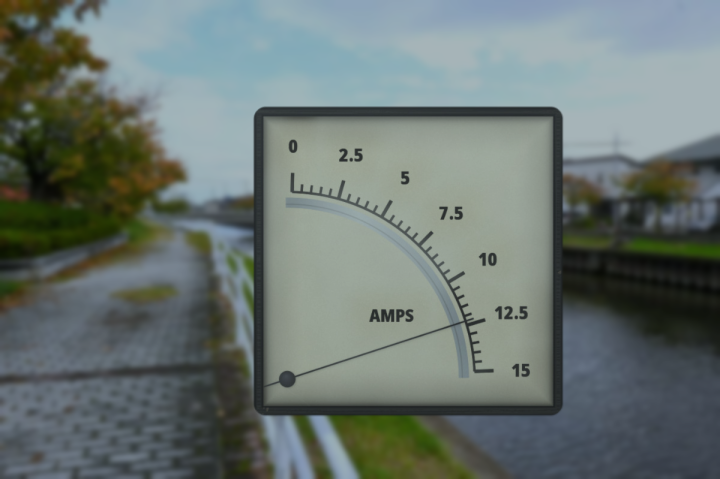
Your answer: 12.25
